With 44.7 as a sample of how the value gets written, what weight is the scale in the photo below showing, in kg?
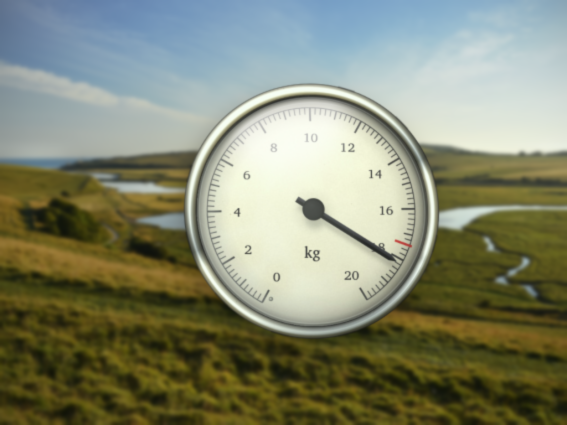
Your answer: 18.2
